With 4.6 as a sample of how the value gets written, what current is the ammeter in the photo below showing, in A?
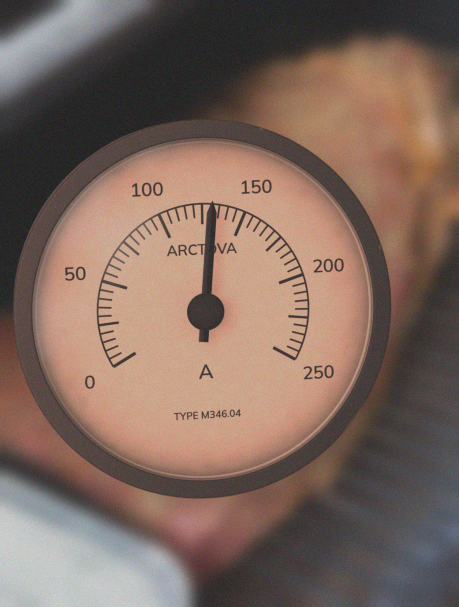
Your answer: 130
